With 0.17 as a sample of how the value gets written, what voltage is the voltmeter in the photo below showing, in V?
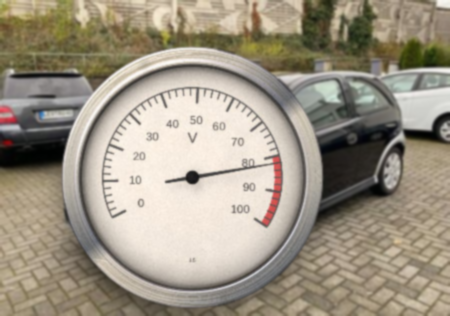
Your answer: 82
